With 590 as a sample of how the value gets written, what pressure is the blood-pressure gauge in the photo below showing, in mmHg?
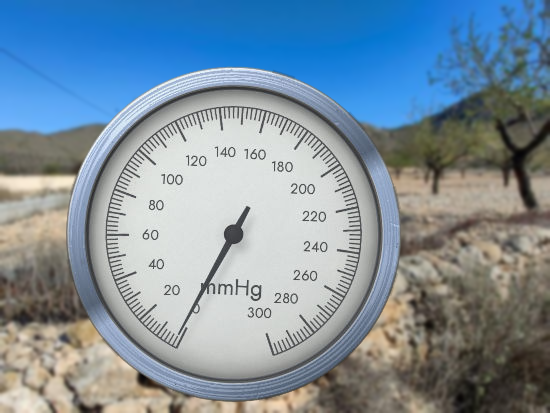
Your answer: 2
